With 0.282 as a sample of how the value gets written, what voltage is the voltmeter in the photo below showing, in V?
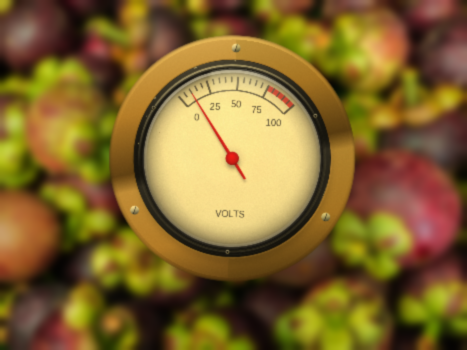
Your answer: 10
